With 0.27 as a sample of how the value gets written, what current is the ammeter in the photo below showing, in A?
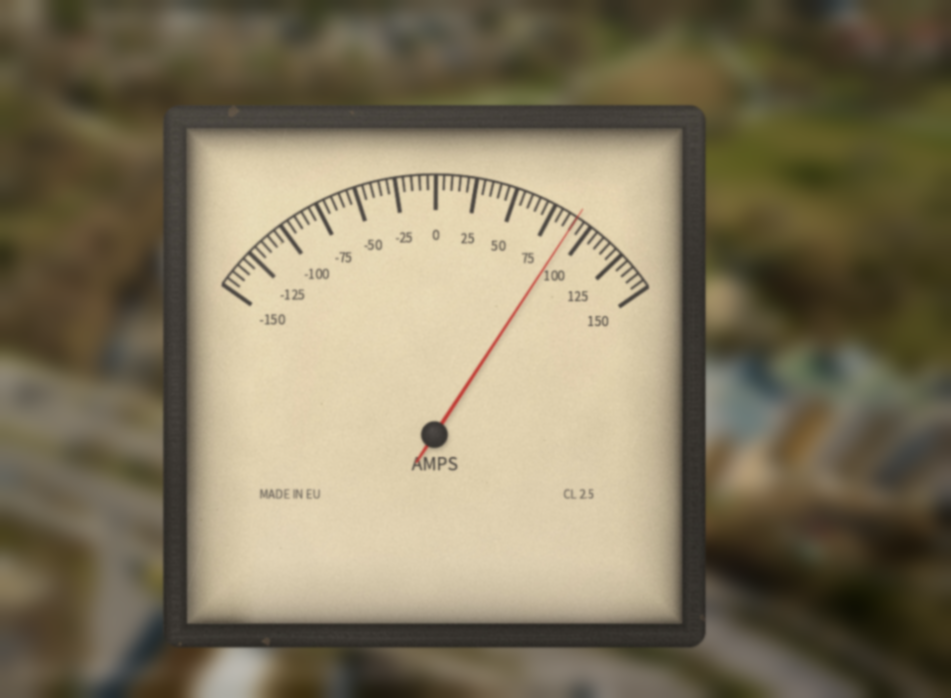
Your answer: 90
